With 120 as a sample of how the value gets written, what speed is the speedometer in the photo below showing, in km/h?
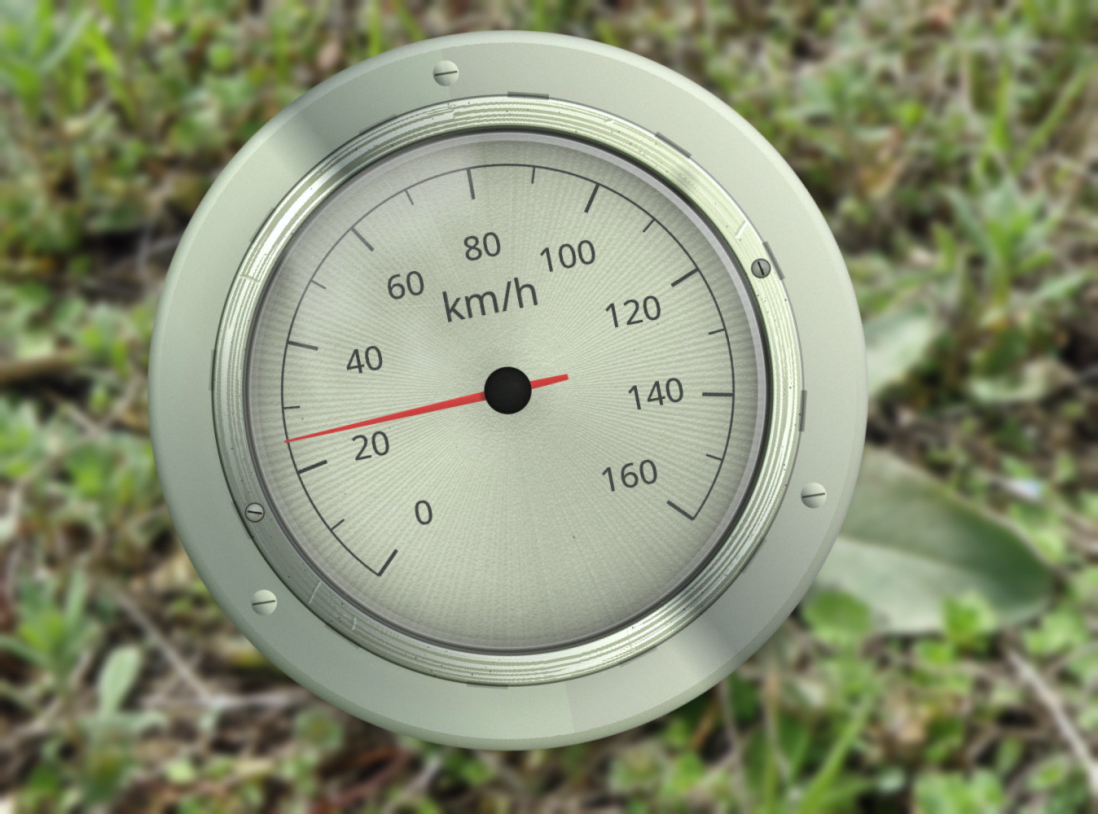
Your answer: 25
